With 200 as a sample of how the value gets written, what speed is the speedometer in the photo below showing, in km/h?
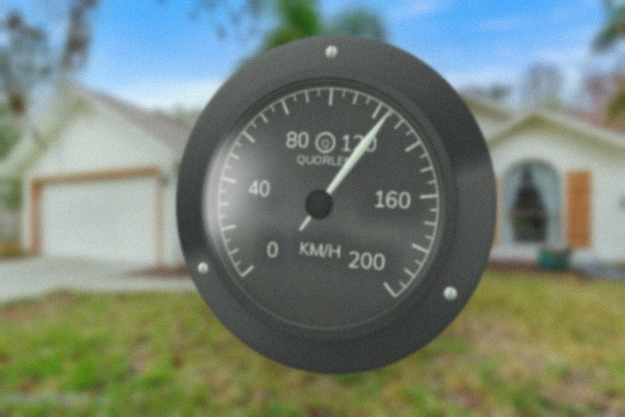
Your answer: 125
